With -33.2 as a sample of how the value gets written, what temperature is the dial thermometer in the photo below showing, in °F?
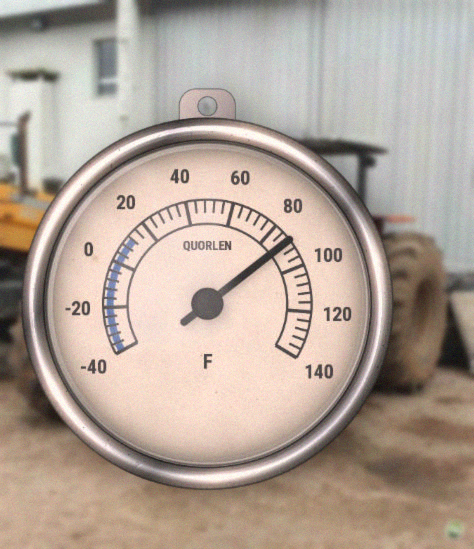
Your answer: 88
